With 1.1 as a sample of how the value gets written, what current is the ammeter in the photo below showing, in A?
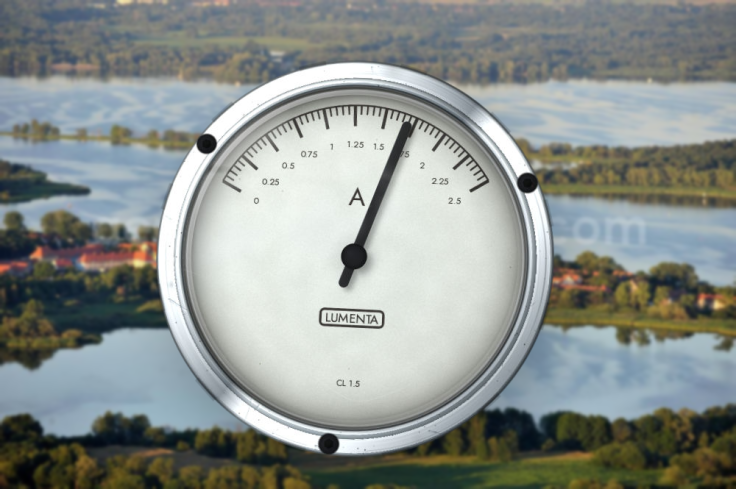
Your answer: 1.7
